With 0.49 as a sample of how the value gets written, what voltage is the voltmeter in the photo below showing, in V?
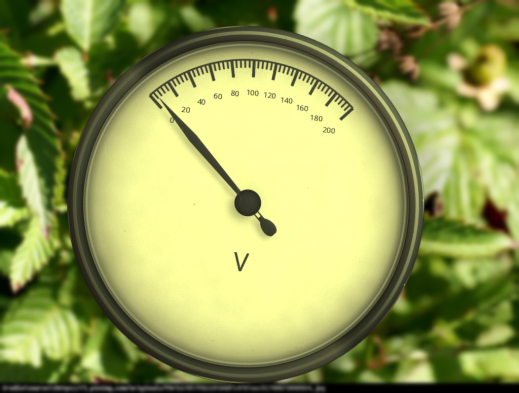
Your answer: 4
